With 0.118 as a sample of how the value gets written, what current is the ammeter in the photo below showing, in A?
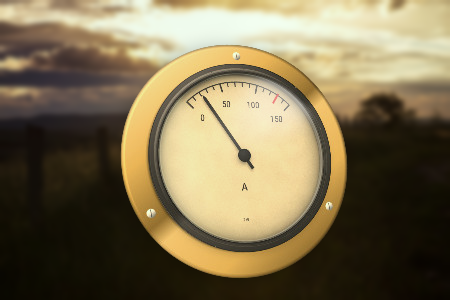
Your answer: 20
